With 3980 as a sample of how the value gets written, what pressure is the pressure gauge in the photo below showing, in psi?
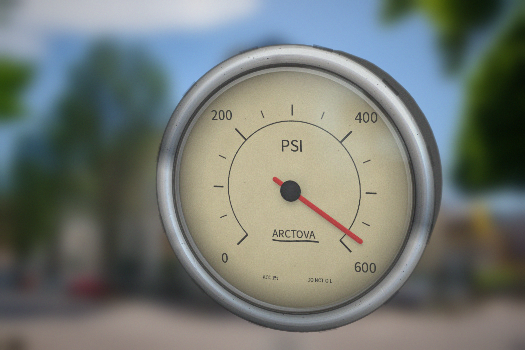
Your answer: 575
